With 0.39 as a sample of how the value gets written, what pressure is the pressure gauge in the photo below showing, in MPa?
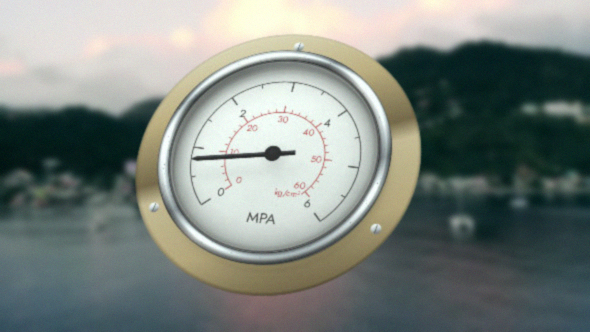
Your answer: 0.75
